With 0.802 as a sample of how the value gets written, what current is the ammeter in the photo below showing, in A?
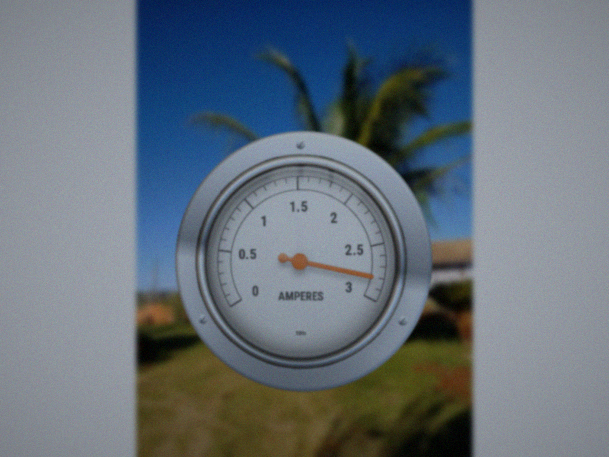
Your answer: 2.8
